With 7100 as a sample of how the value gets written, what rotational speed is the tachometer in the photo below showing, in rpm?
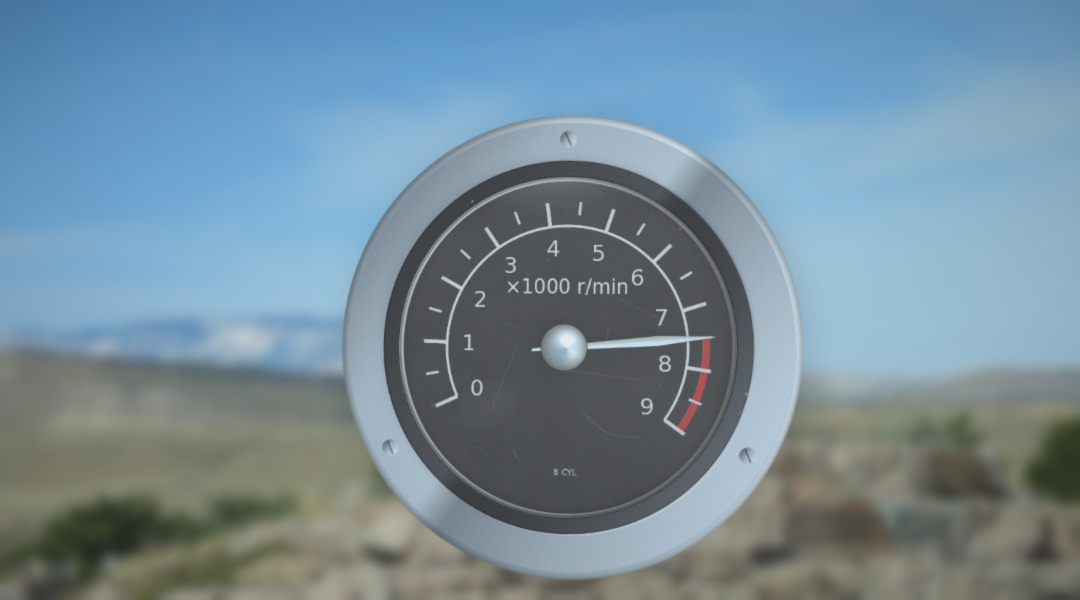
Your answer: 7500
